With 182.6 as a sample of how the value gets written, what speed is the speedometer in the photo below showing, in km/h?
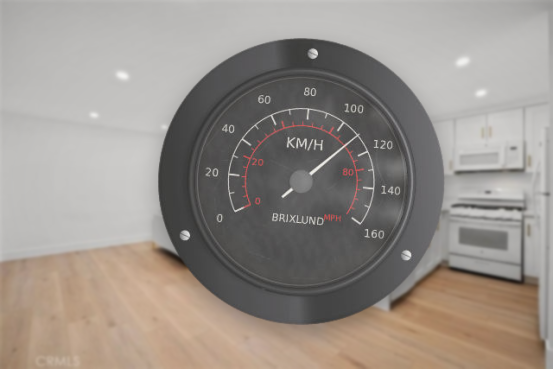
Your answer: 110
